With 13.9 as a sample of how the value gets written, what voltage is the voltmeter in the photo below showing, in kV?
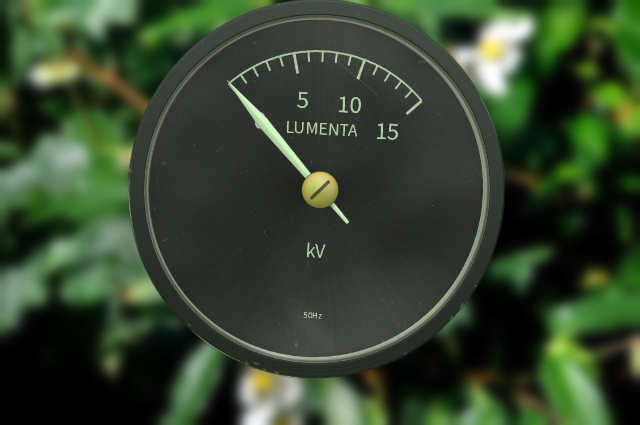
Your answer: 0
